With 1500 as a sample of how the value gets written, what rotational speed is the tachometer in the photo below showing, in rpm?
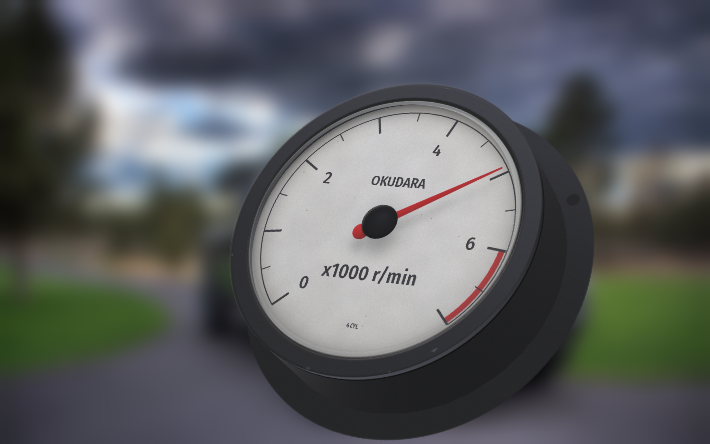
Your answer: 5000
